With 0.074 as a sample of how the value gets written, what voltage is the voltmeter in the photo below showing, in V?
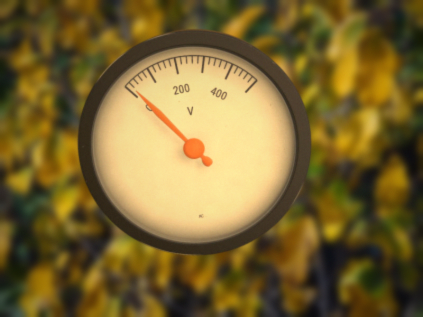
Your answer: 20
